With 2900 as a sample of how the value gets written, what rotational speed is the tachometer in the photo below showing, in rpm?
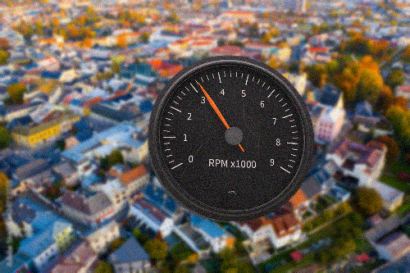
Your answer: 3200
